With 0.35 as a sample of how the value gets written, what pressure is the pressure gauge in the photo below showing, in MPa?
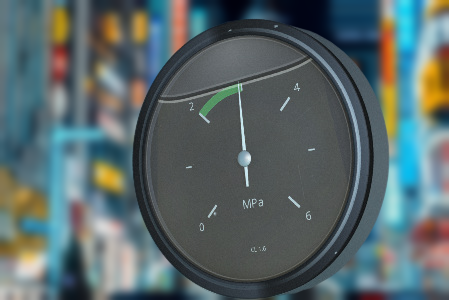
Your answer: 3
